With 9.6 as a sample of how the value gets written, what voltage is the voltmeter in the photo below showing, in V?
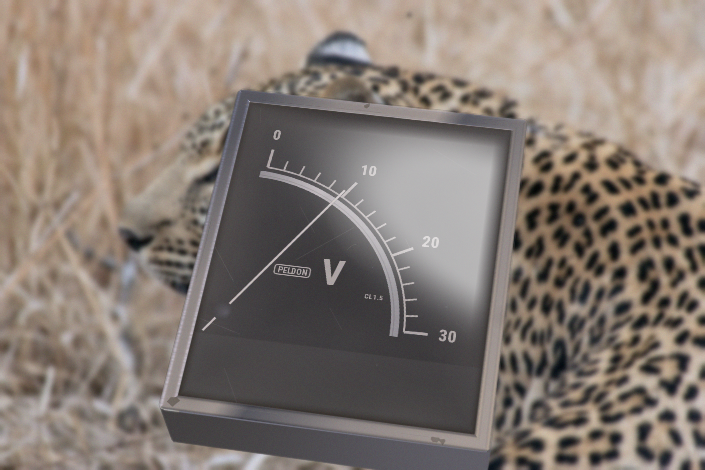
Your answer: 10
